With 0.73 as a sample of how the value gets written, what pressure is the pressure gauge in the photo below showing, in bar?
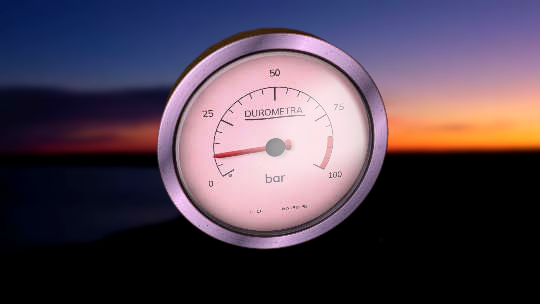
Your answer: 10
